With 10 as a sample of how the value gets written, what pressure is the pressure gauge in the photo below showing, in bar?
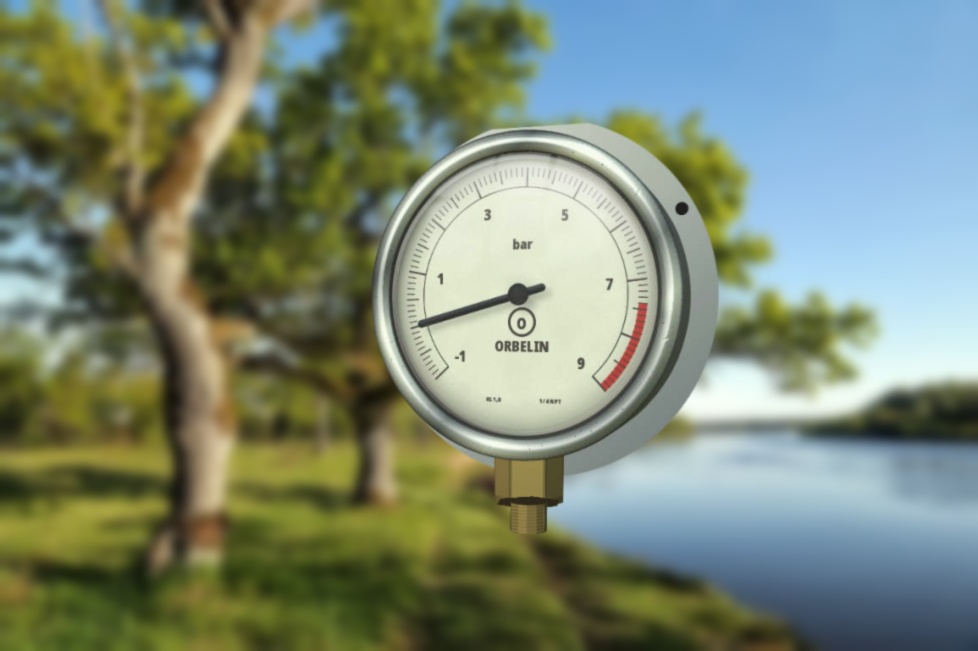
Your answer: 0
